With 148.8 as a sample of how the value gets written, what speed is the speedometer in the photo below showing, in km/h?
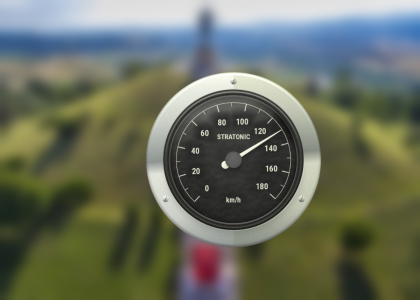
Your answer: 130
